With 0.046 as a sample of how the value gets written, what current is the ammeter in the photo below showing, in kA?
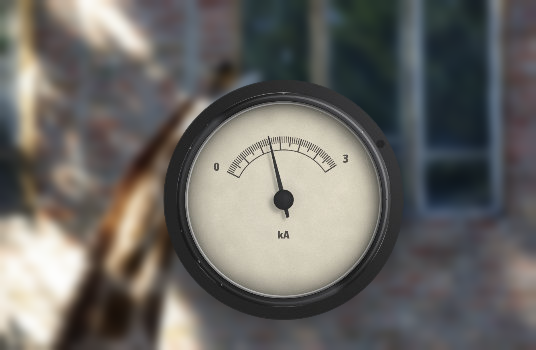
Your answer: 1.25
